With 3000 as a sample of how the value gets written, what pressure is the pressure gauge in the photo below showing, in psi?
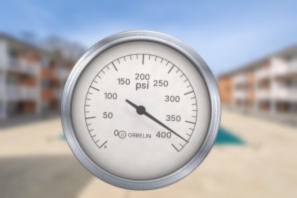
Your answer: 380
